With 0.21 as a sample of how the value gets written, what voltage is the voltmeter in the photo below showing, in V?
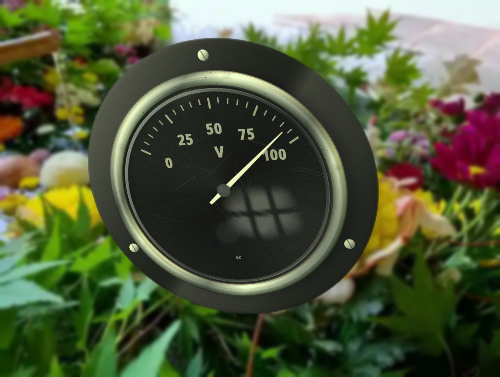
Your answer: 92.5
